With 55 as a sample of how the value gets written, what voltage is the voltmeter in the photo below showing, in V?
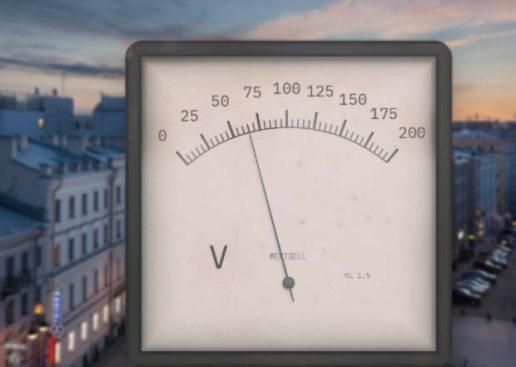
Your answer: 65
